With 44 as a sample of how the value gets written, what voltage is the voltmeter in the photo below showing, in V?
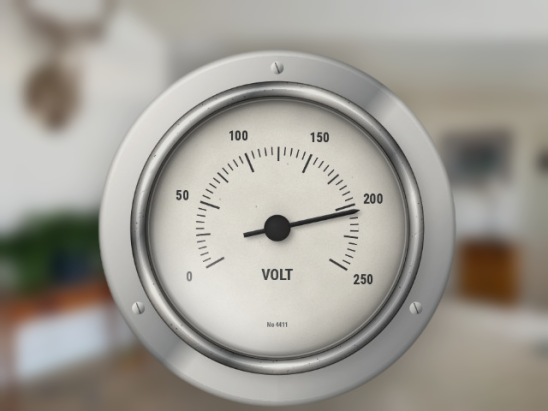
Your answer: 205
